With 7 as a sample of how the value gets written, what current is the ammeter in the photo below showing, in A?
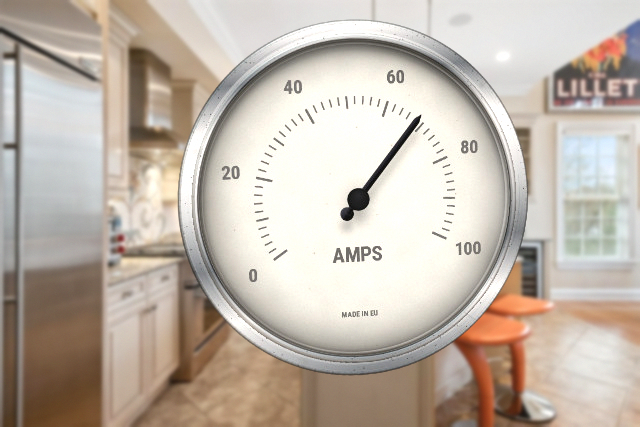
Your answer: 68
